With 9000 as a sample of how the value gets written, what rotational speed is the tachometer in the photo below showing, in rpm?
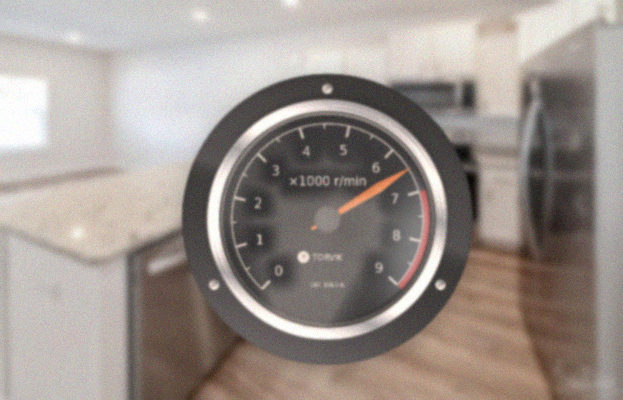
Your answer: 6500
